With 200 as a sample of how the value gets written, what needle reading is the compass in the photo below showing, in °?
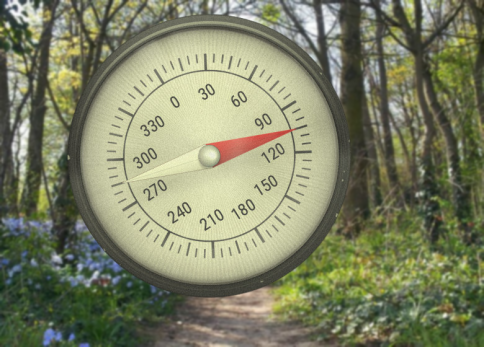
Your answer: 105
